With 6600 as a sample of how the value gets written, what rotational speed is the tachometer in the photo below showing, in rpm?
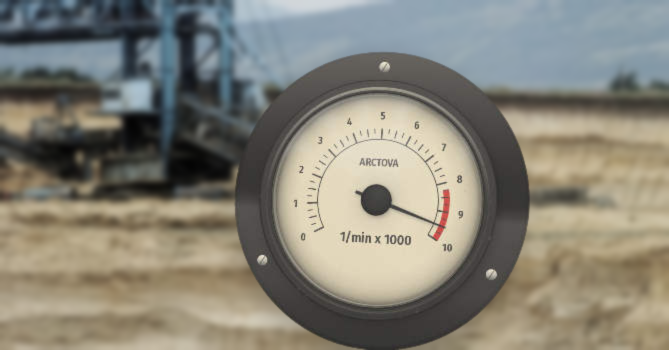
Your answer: 9500
